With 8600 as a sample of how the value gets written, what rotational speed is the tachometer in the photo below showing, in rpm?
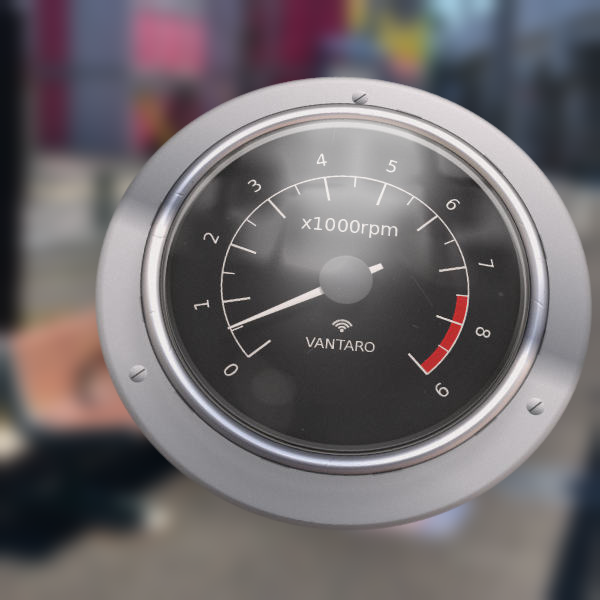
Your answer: 500
